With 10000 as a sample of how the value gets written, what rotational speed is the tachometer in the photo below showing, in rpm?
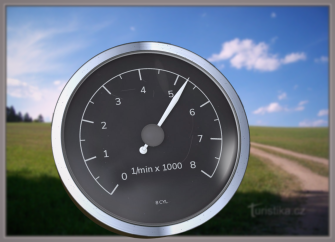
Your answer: 5250
